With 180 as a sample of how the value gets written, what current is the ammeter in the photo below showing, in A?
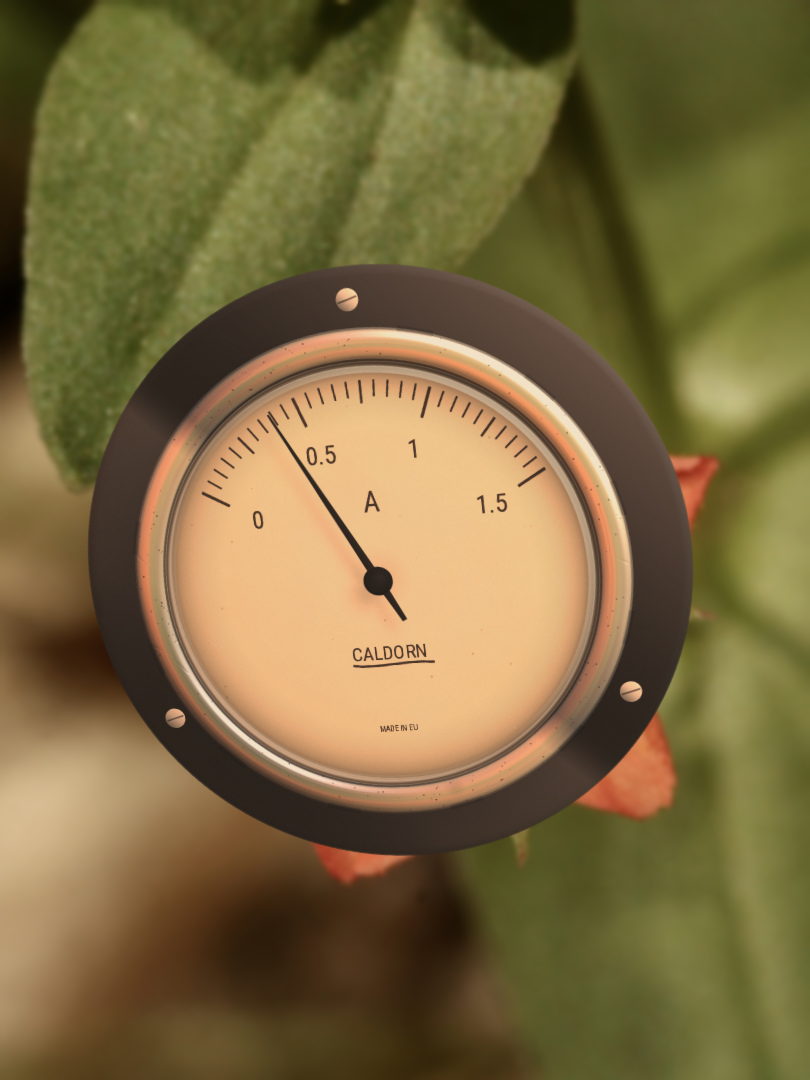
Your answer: 0.4
